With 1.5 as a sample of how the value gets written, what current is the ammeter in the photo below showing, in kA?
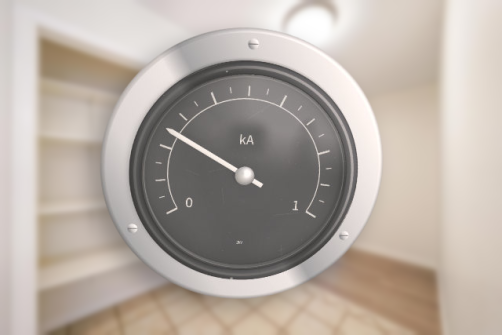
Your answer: 0.25
